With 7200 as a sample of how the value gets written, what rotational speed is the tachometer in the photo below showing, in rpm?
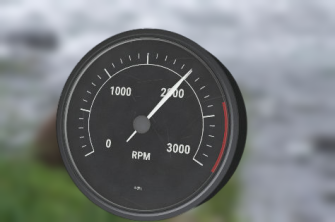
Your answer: 2000
